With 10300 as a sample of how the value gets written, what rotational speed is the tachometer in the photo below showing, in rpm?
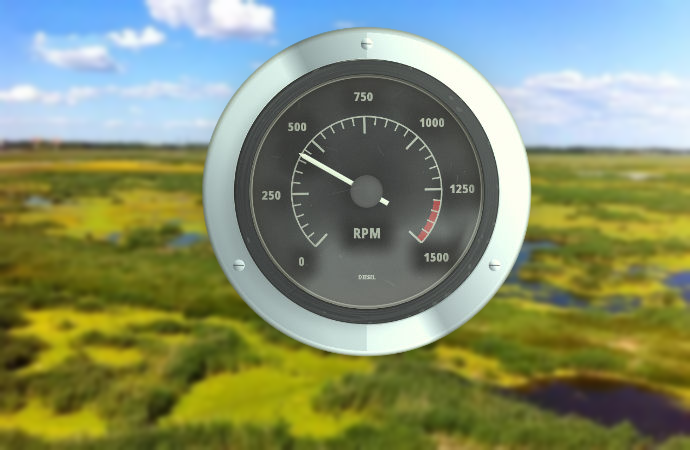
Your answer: 425
